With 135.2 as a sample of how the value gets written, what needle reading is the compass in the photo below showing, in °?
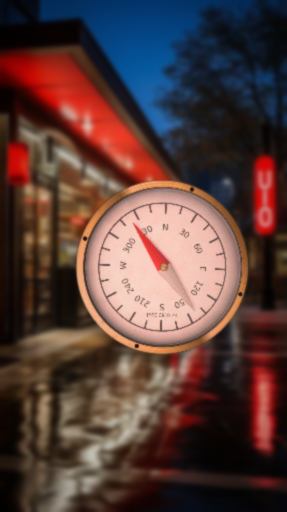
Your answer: 322.5
